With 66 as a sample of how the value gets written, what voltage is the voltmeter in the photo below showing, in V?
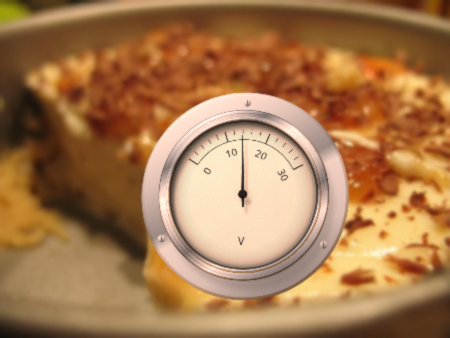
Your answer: 14
